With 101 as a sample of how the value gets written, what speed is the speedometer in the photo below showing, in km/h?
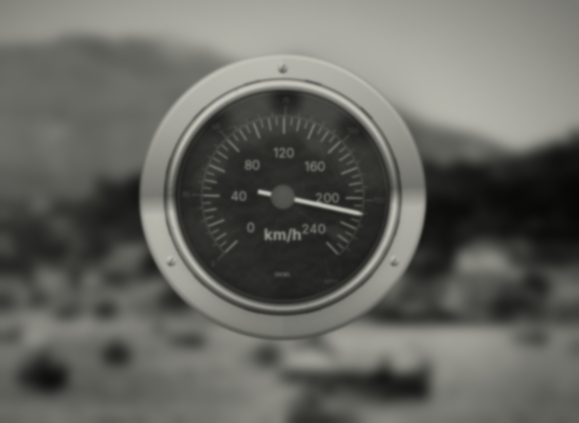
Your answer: 210
